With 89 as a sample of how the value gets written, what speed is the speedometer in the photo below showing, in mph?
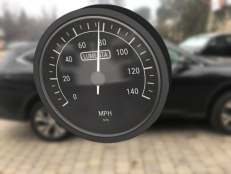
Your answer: 77.5
